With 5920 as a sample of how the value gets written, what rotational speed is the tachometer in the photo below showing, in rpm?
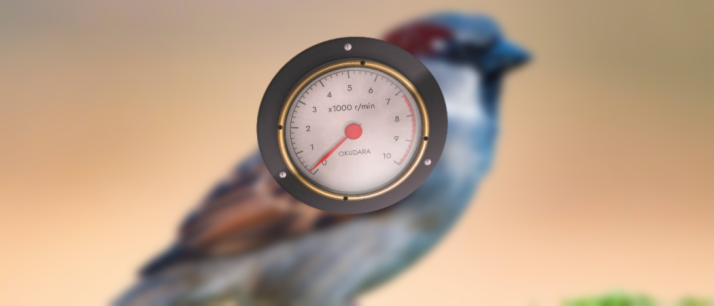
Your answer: 200
